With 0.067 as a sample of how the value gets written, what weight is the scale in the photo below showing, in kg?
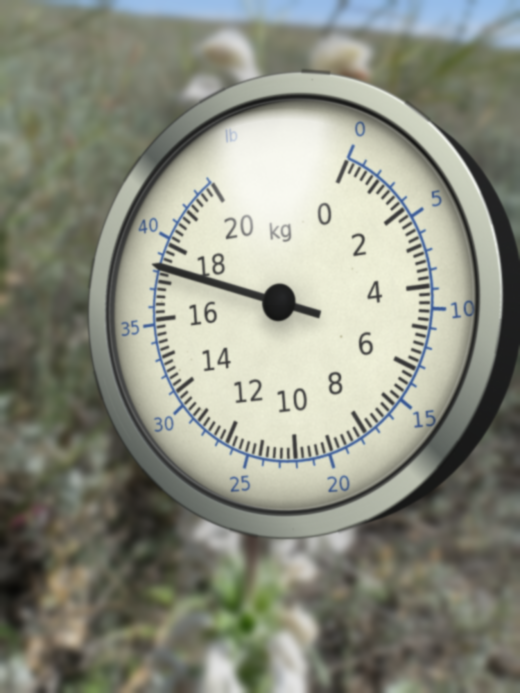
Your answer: 17.4
